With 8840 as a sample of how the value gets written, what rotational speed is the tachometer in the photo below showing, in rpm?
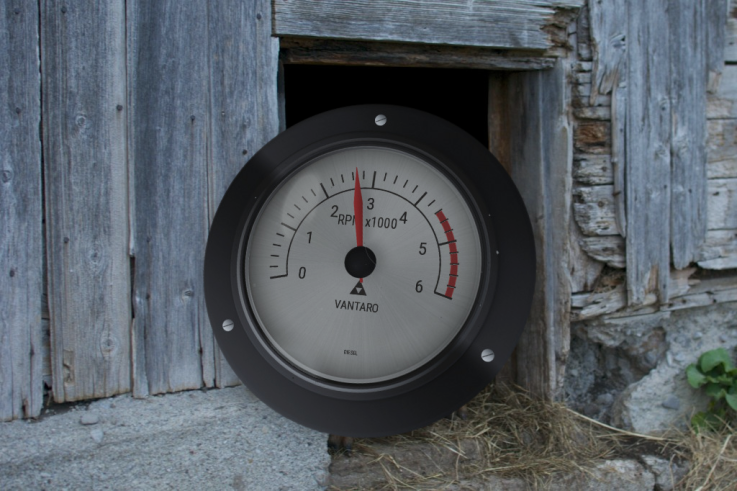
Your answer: 2700
